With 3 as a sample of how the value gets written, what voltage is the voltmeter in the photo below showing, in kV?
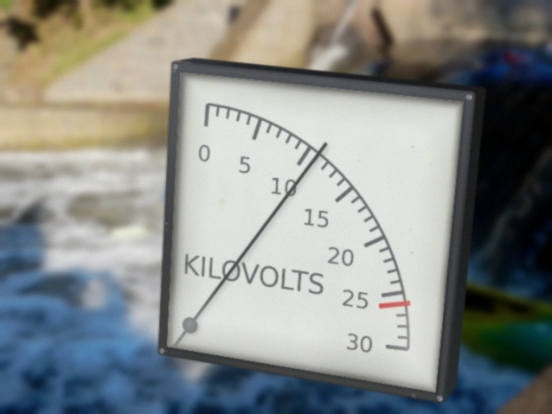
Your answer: 11
